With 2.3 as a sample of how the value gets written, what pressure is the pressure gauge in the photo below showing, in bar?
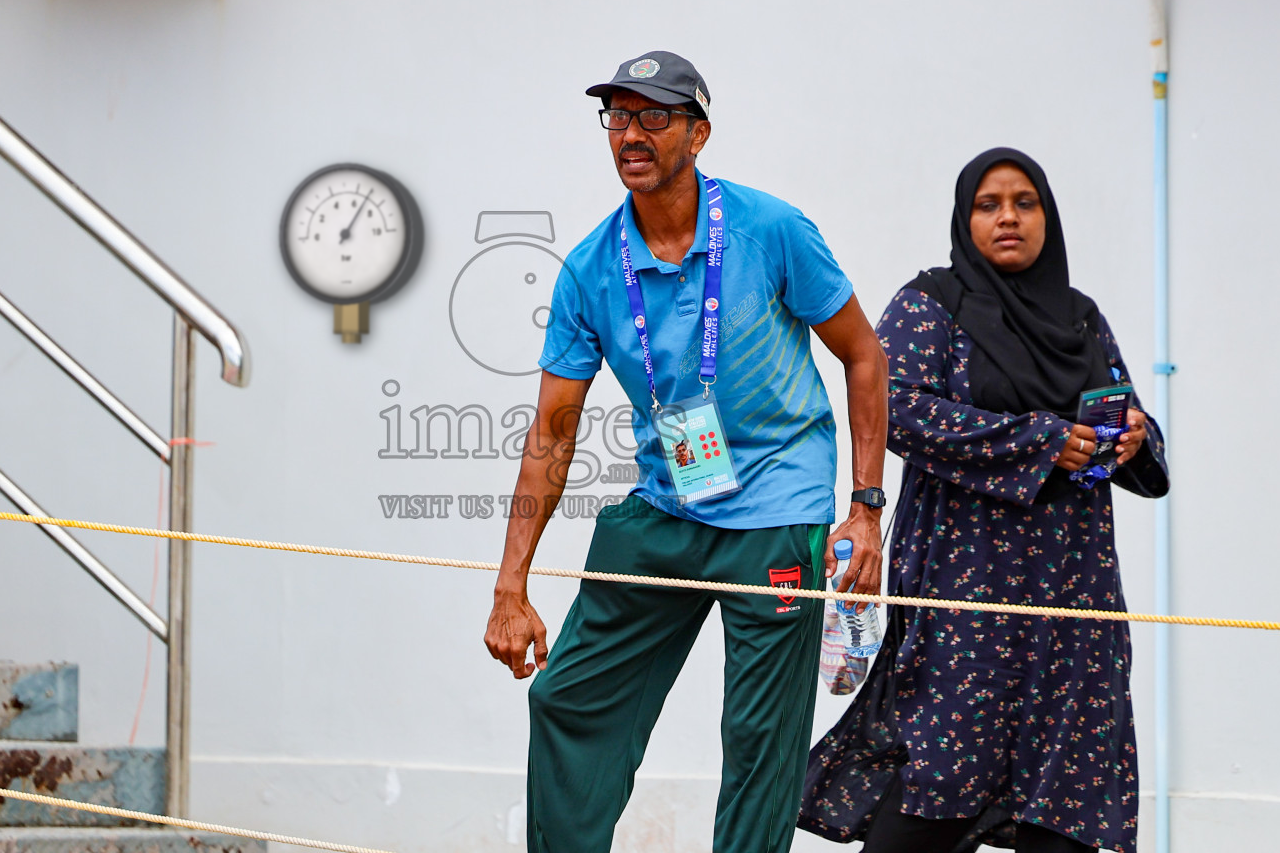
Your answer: 7
